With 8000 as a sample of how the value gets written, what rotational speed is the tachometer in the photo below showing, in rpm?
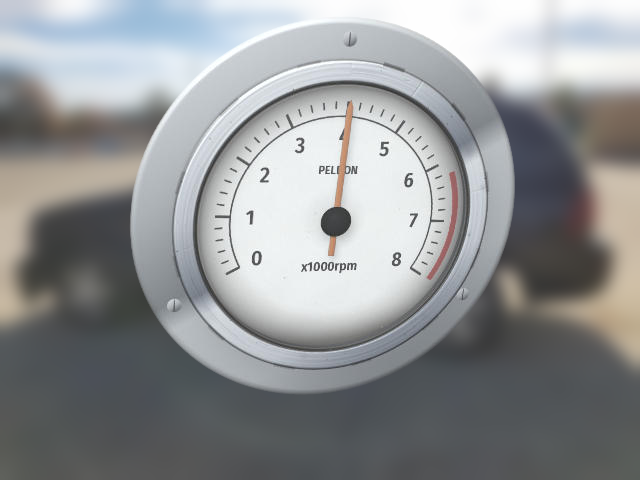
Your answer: 4000
